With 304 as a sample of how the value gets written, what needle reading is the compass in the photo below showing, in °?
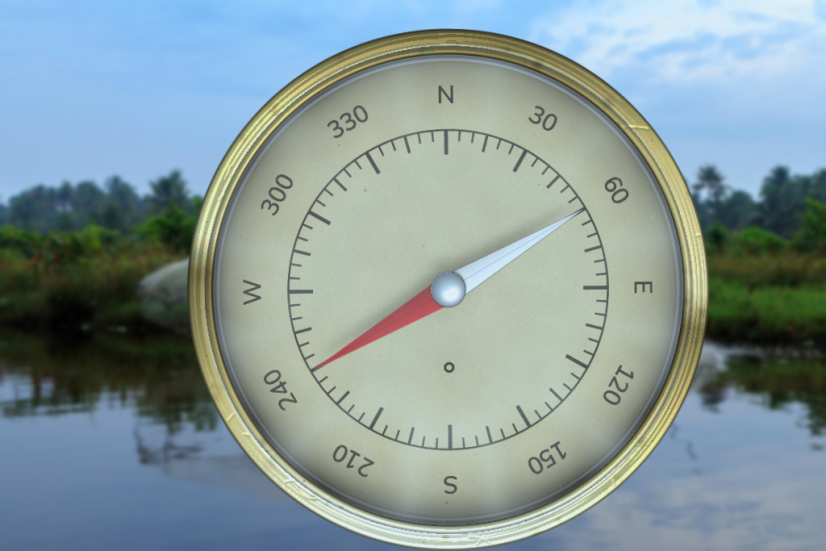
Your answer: 240
